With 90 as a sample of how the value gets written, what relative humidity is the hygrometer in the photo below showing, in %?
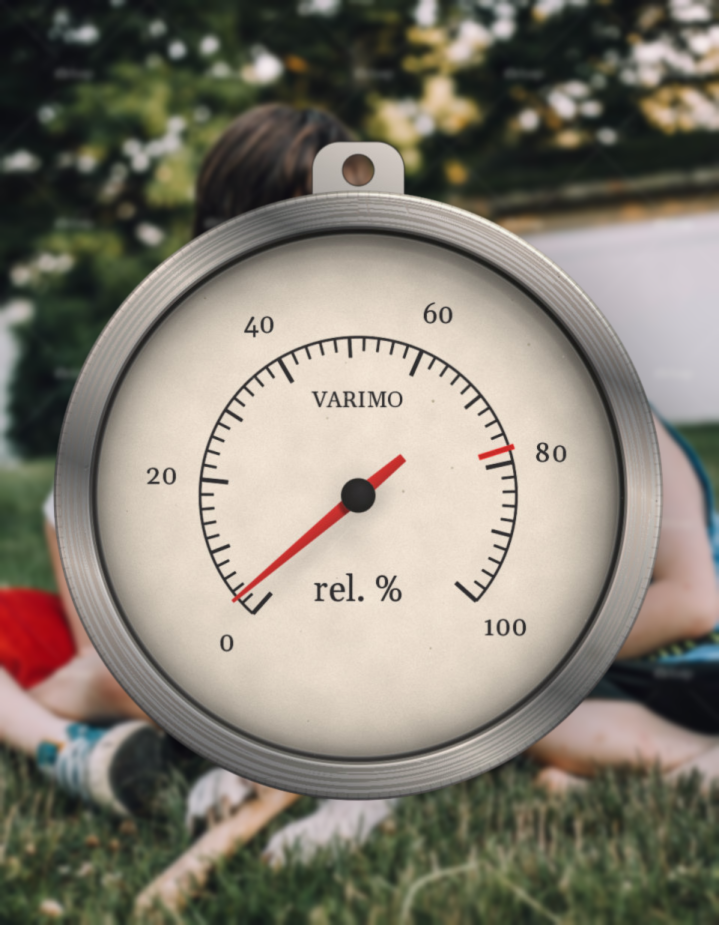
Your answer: 3
